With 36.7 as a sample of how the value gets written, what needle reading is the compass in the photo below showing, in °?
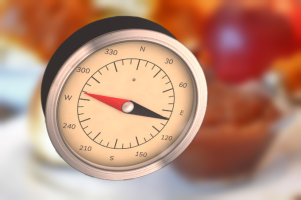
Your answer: 280
